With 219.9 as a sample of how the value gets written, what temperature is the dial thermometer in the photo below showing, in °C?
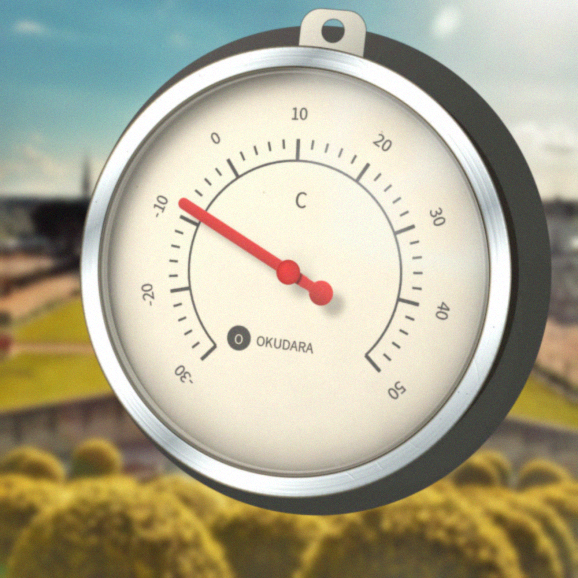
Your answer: -8
